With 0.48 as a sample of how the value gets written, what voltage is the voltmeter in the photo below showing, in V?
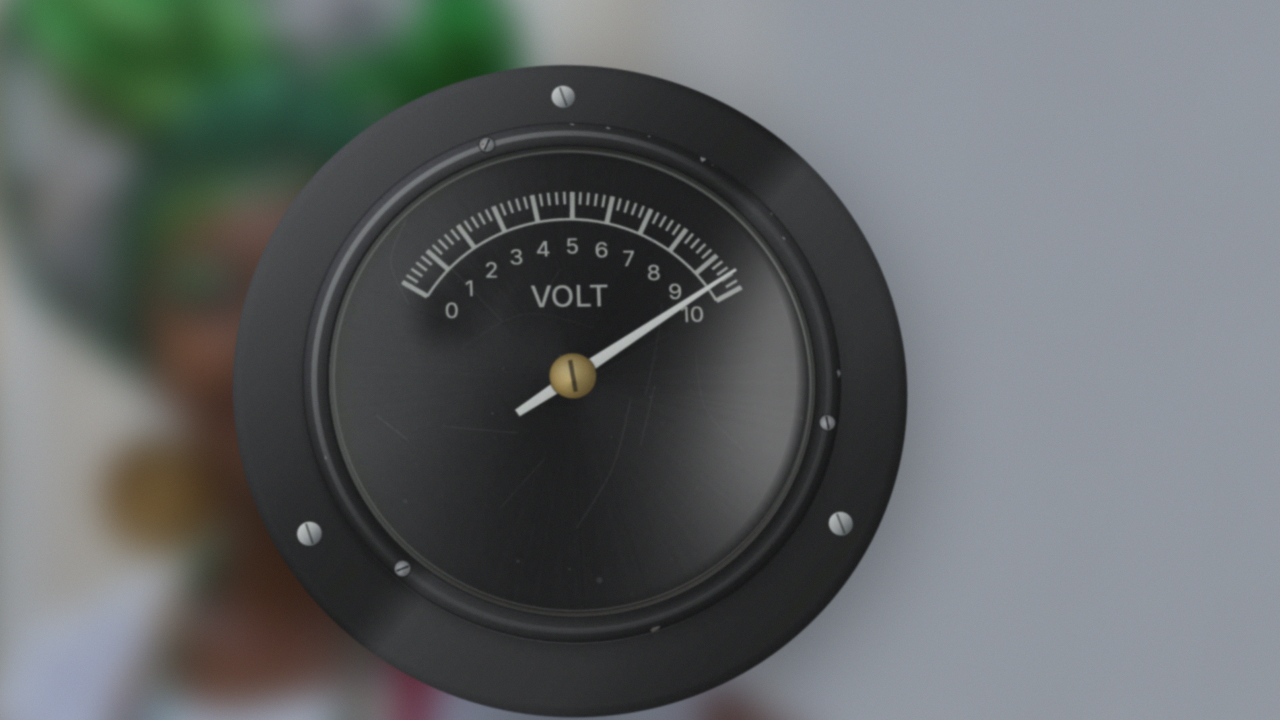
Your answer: 9.6
